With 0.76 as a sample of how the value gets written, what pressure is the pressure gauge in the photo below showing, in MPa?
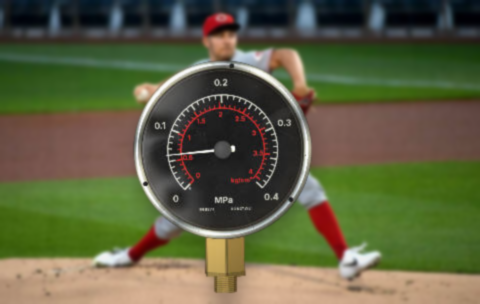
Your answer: 0.06
